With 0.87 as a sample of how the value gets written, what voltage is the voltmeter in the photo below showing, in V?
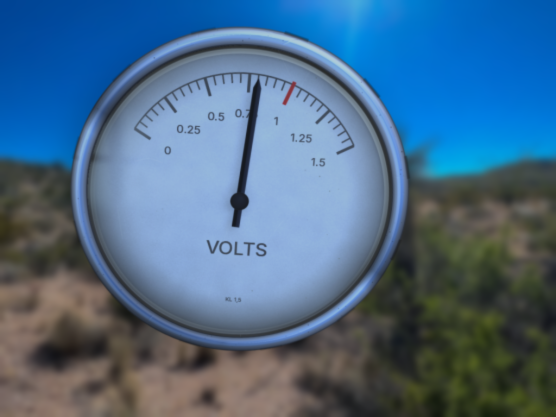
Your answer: 0.8
